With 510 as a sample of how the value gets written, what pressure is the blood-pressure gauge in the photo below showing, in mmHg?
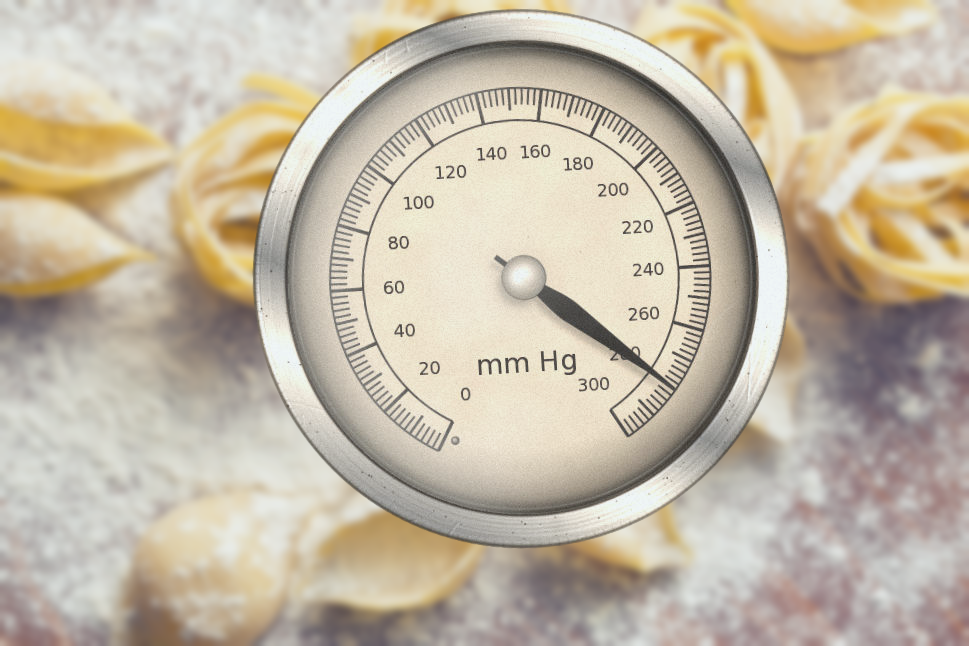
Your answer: 280
